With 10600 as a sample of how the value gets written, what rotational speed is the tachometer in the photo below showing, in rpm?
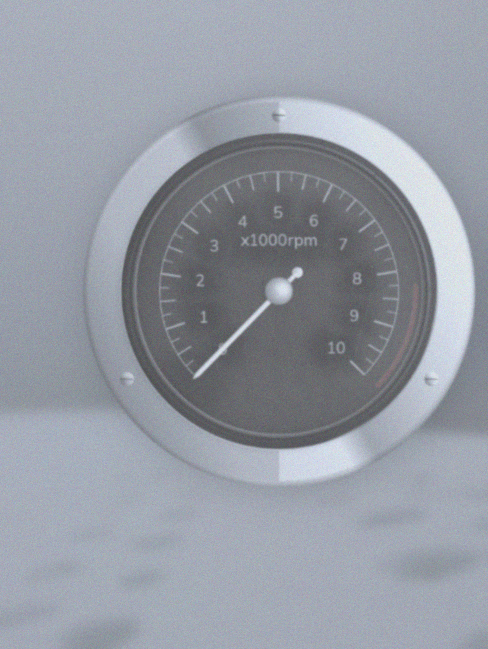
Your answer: 0
